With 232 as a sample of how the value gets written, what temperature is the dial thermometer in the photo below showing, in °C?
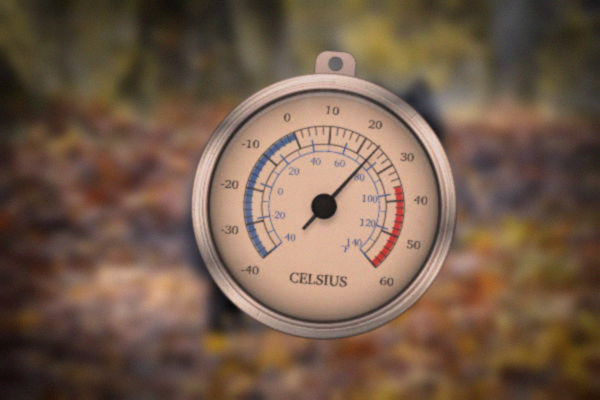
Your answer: 24
